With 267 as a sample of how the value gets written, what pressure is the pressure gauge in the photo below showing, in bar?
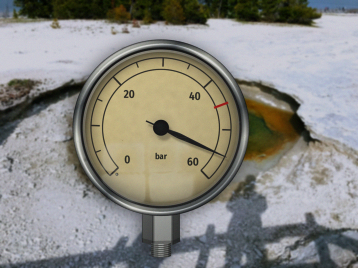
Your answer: 55
